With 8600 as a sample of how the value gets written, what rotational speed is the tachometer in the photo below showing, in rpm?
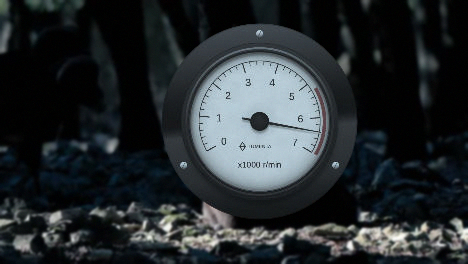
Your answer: 6400
